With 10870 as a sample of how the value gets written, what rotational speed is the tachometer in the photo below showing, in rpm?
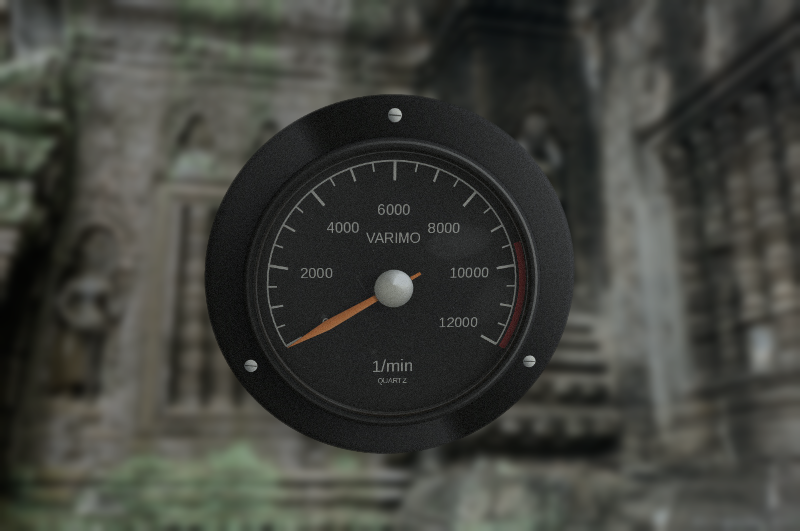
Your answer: 0
